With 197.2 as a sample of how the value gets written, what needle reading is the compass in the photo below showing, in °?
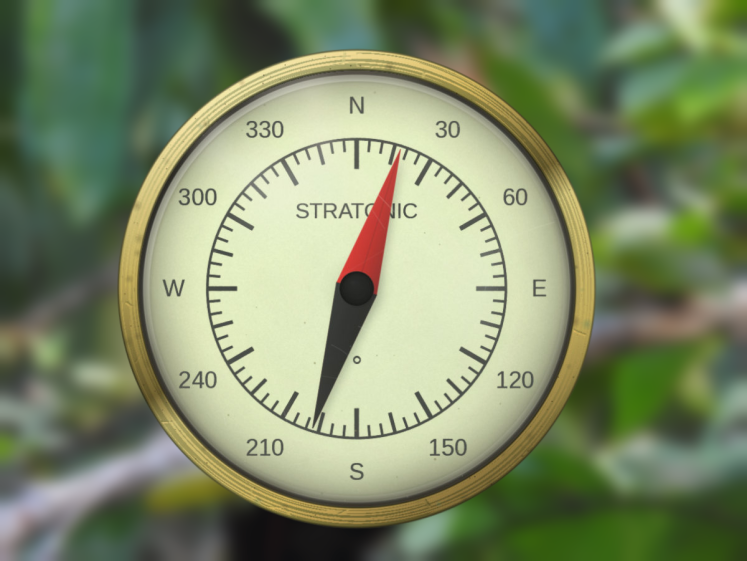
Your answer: 17.5
